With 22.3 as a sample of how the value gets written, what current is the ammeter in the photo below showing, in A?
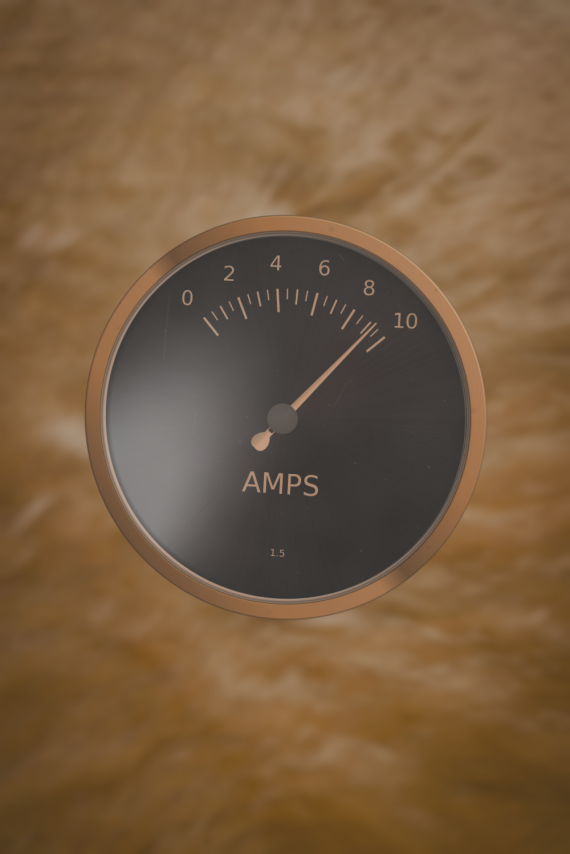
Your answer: 9.25
